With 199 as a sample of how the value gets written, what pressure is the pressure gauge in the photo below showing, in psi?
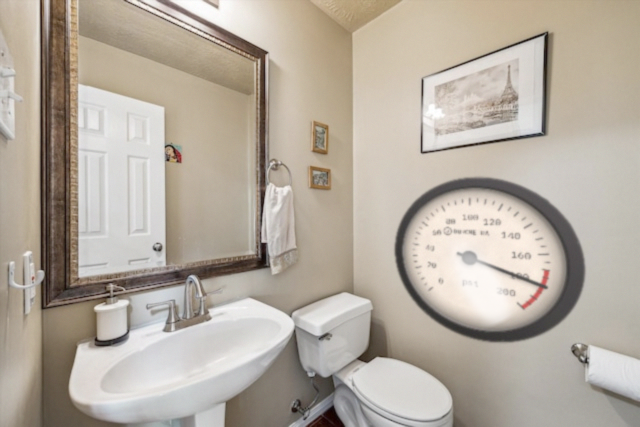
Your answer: 180
